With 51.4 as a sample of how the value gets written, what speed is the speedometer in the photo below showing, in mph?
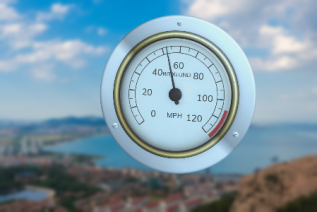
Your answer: 52.5
